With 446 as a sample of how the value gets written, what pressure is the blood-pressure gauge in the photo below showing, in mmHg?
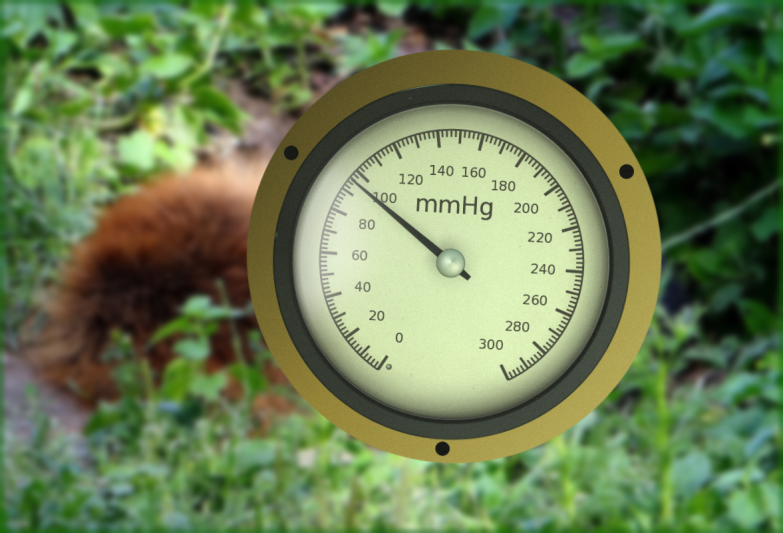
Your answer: 96
